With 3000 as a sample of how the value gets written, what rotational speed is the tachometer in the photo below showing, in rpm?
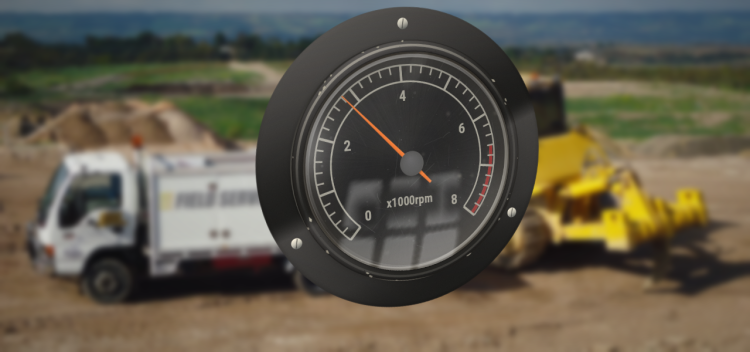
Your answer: 2800
